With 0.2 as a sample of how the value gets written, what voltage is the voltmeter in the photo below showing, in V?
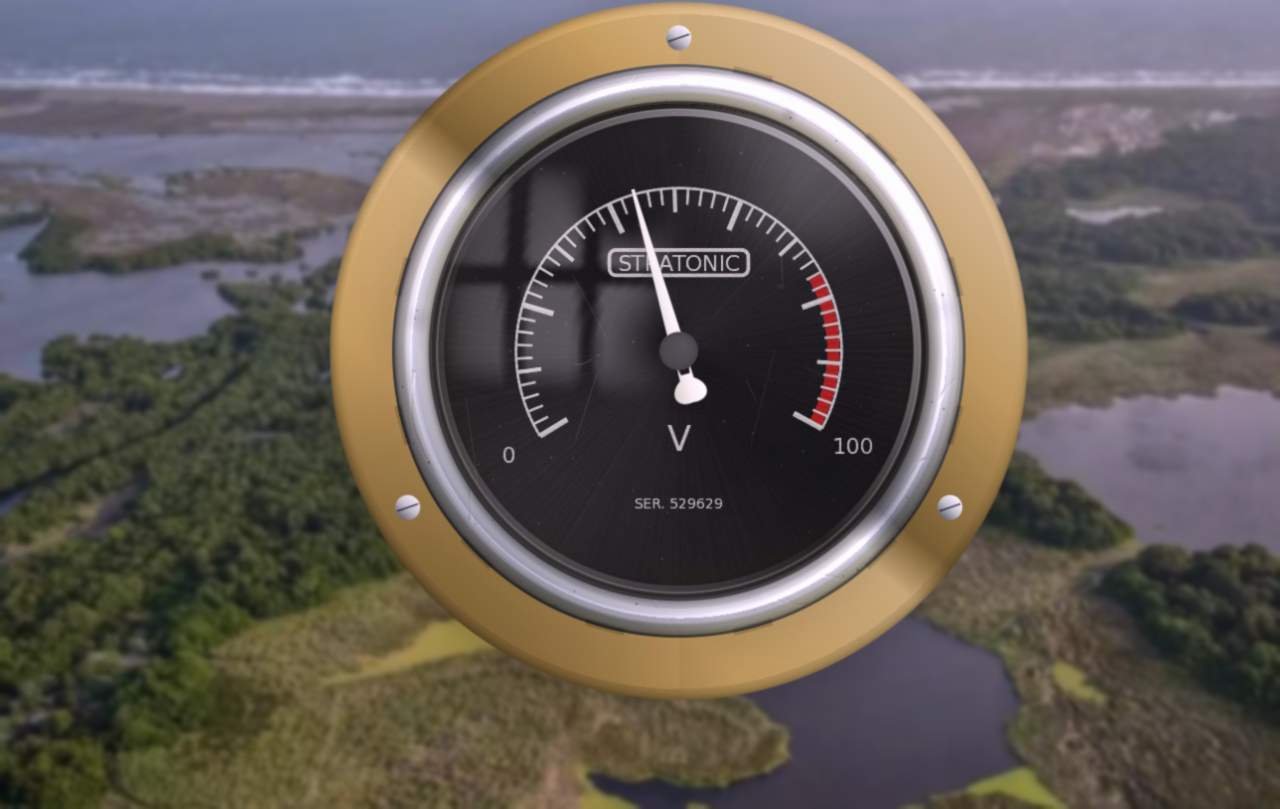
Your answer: 44
